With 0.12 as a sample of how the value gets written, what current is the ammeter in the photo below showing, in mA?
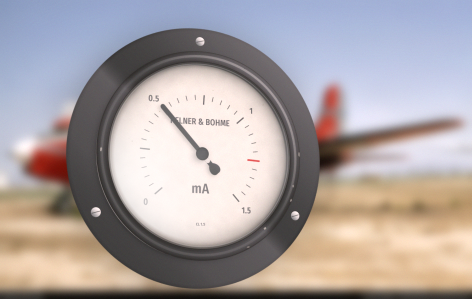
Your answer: 0.5
